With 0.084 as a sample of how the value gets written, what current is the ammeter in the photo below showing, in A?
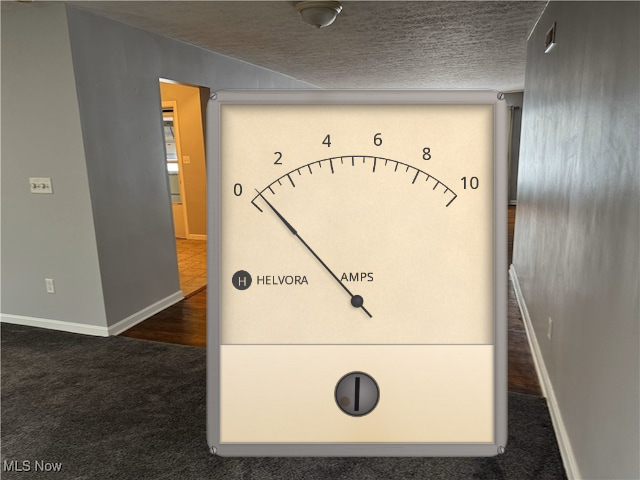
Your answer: 0.5
